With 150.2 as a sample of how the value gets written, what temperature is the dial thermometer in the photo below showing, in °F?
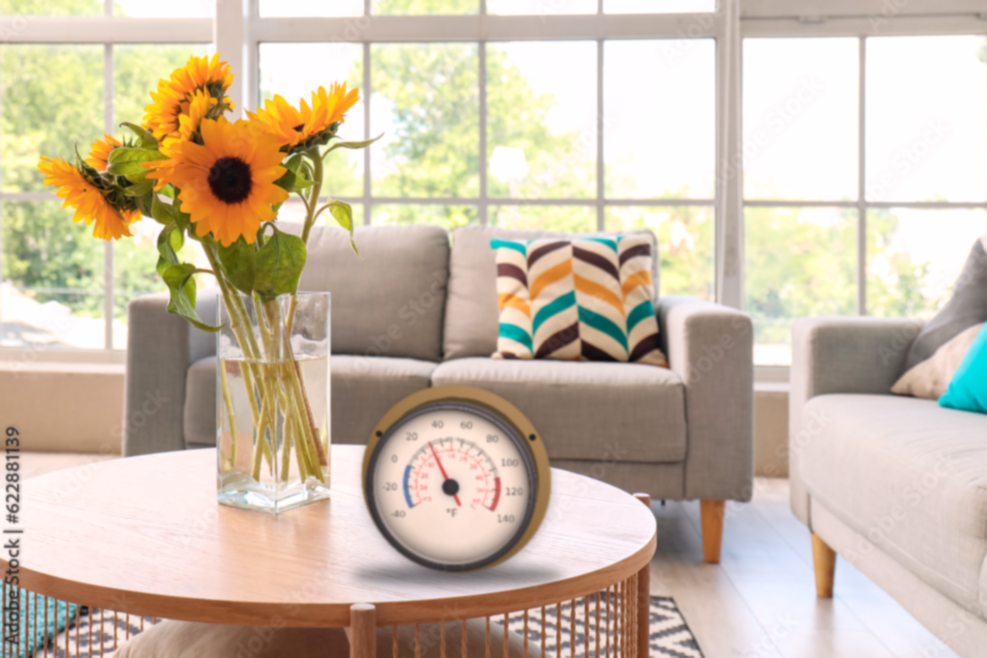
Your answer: 30
